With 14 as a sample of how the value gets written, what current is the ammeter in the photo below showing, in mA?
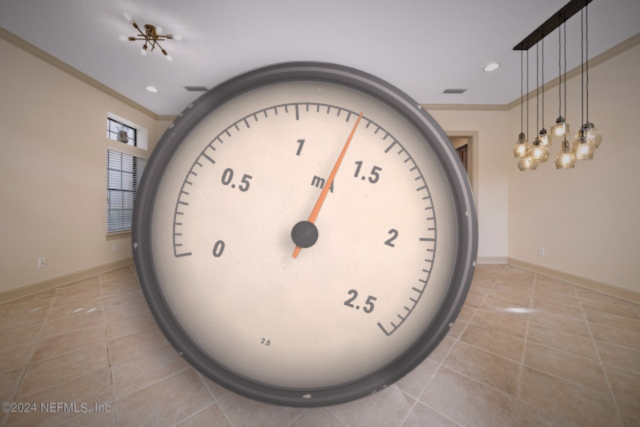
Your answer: 1.3
